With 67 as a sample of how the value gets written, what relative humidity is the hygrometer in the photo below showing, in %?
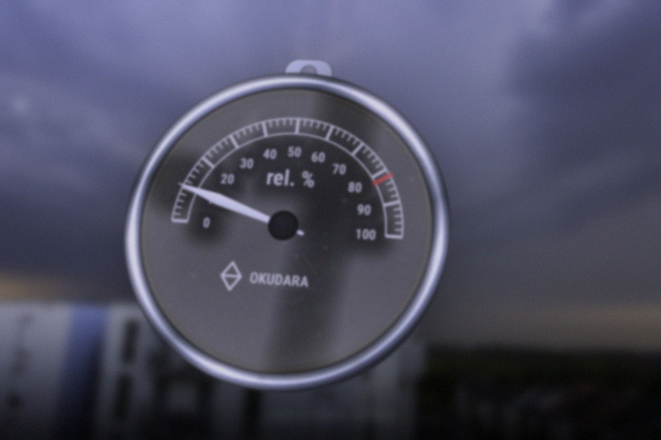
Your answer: 10
